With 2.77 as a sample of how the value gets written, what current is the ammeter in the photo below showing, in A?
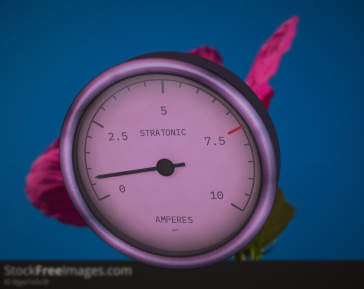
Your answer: 0.75
